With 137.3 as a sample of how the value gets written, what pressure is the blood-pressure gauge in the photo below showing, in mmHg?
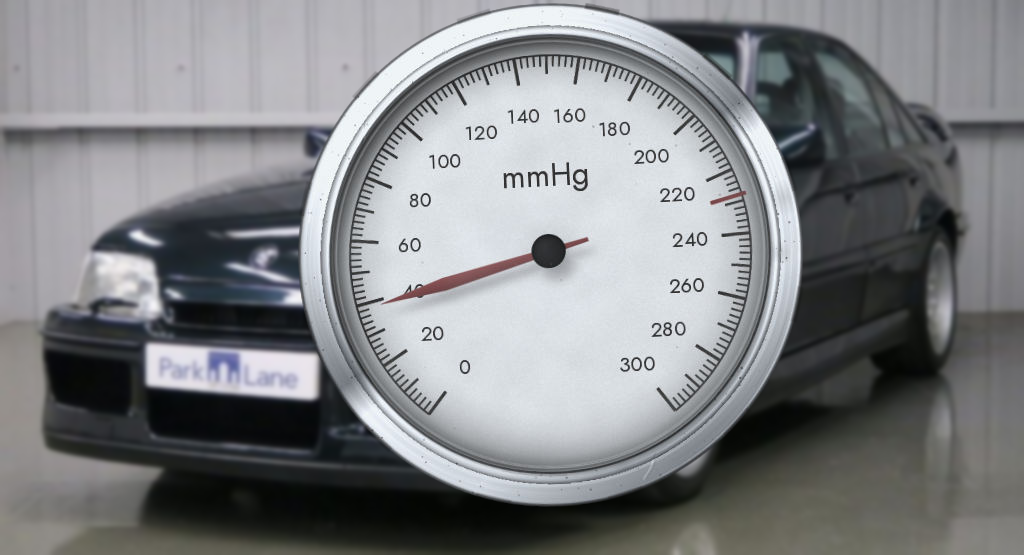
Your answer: 38
